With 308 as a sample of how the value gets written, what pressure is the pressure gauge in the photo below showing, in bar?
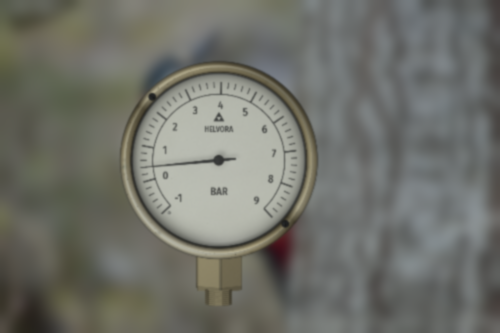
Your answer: 0.4
